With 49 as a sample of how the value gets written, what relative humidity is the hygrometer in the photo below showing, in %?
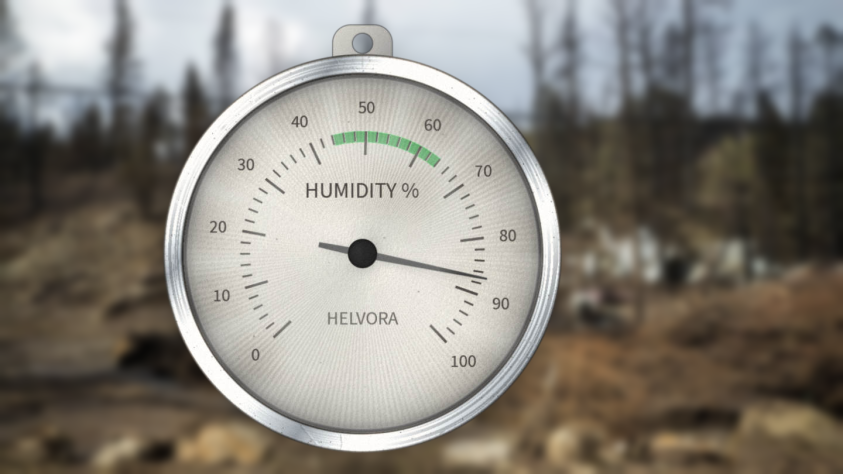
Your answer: 87
